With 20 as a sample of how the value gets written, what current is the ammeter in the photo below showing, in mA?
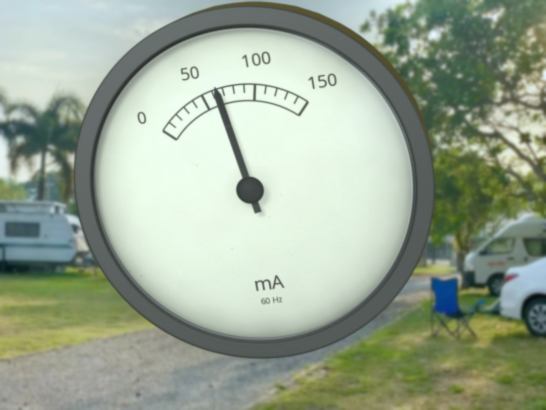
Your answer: 65
